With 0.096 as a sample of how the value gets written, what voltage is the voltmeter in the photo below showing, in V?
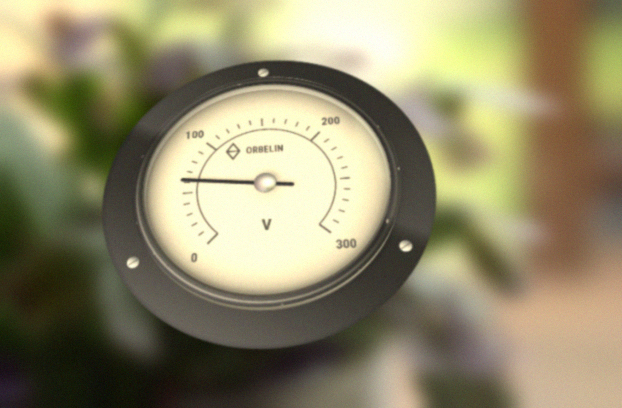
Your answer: 60
